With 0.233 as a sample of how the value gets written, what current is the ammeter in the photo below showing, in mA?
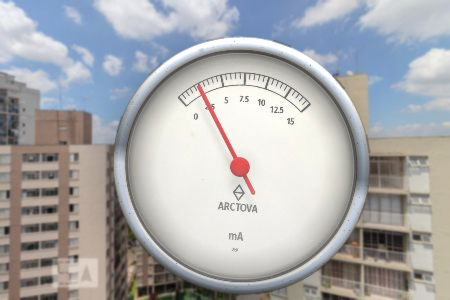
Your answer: 2.5
